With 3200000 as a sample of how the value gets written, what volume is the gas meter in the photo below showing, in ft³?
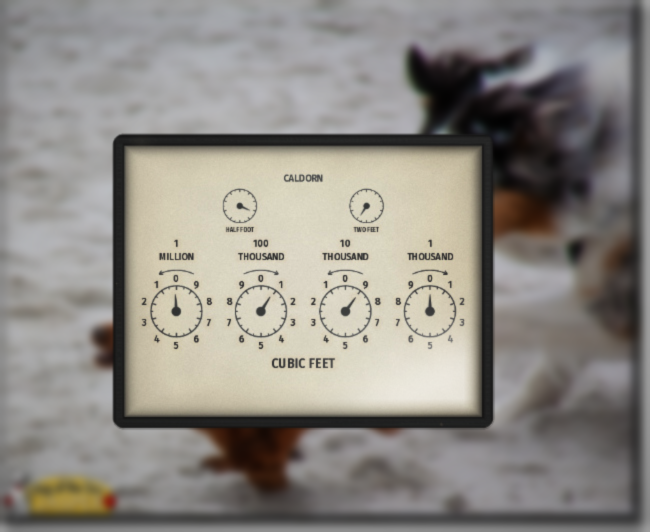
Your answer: 9000
